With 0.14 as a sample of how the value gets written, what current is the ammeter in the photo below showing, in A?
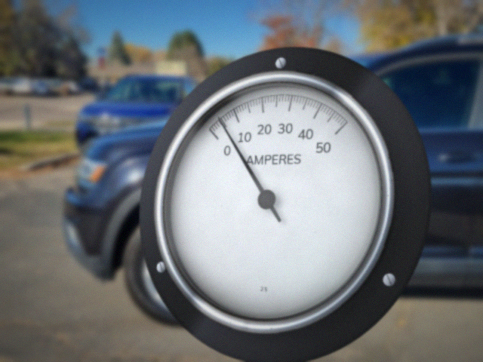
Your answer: 5
